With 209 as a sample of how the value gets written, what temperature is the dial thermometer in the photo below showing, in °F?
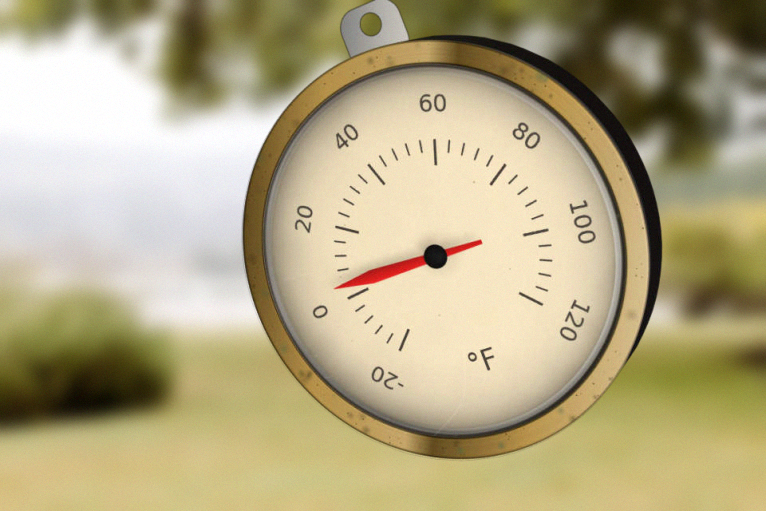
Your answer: 4
